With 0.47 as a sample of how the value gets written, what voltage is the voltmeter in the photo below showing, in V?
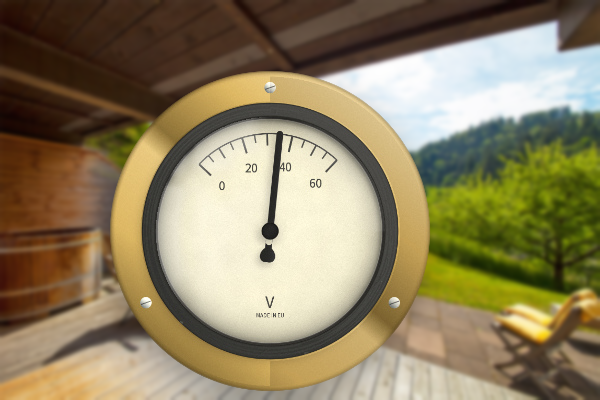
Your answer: 35
